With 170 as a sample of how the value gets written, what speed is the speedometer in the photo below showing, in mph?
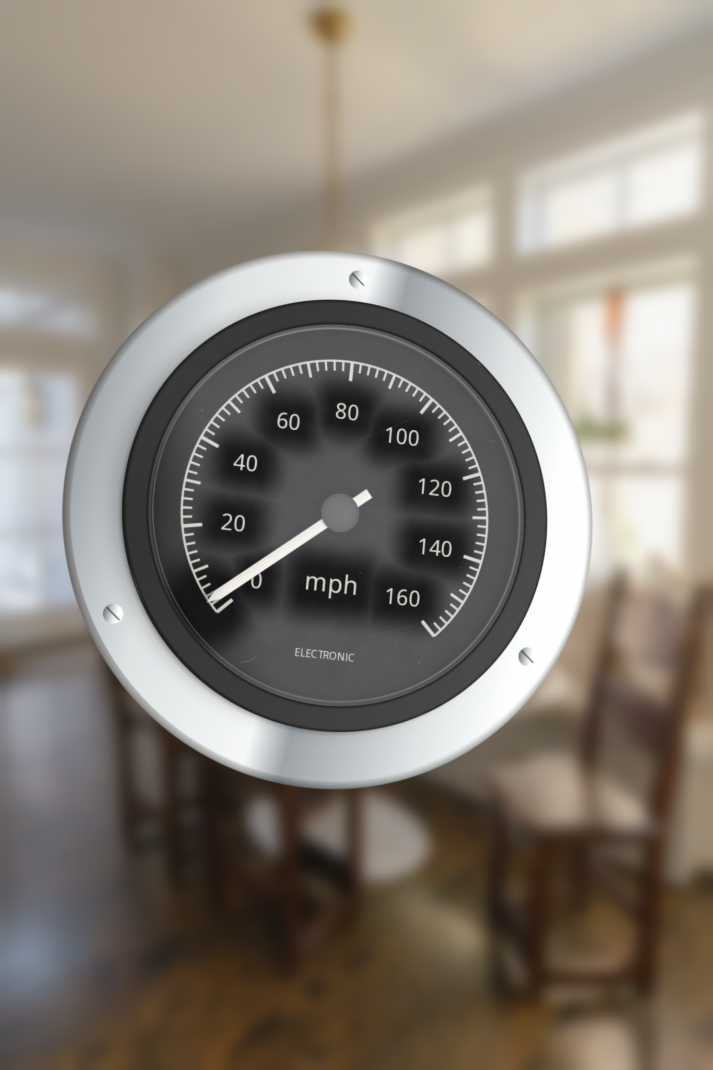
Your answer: 3
